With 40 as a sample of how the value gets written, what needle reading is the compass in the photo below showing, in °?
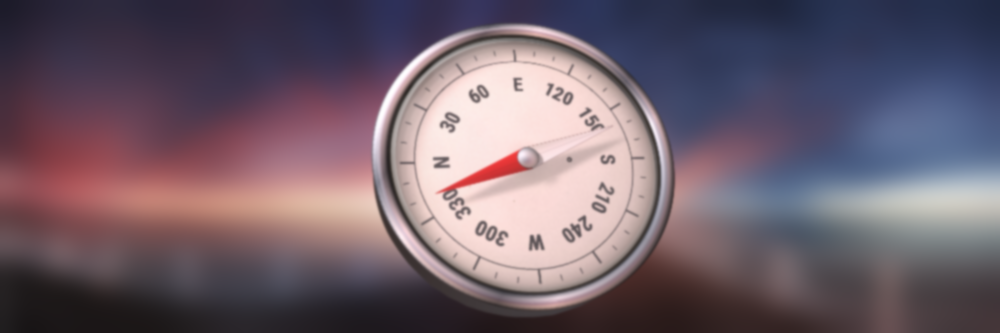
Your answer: 340
